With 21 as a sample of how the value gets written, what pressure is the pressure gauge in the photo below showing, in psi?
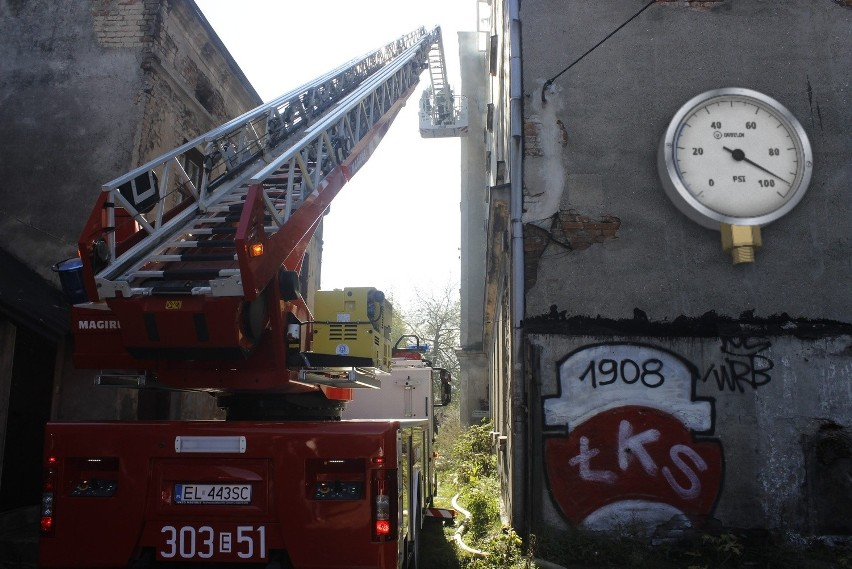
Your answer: 95
